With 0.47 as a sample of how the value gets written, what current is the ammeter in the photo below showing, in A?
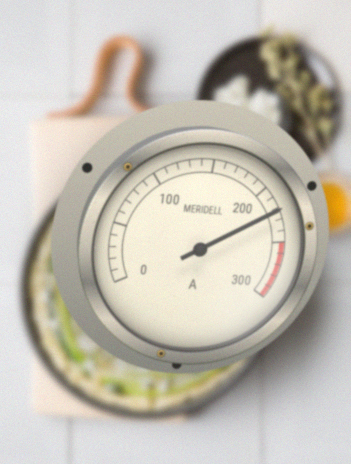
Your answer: 220
